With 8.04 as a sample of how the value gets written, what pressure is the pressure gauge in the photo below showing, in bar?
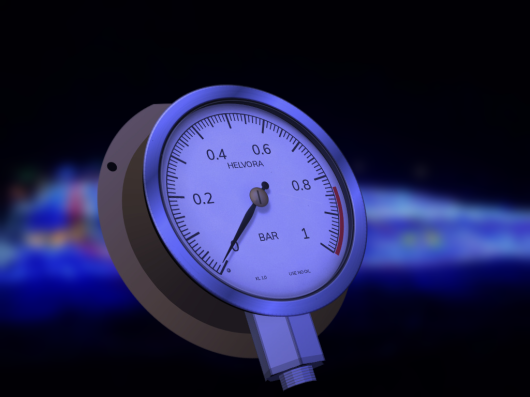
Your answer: 0.01
